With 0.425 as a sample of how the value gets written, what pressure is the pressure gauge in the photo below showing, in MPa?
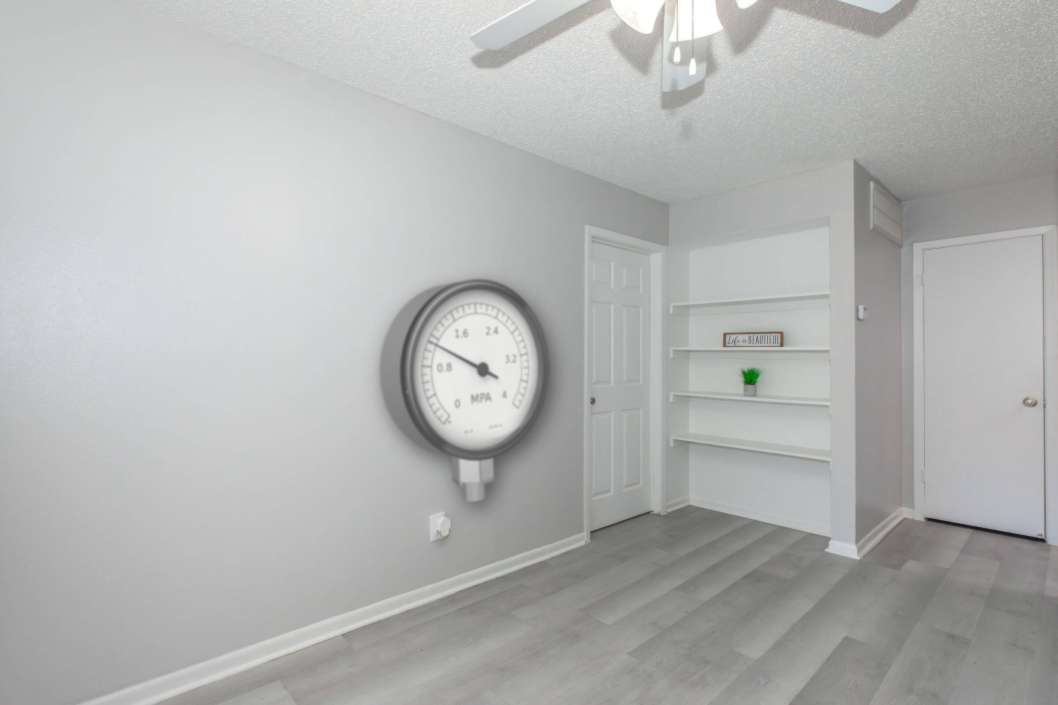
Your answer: 1.1
